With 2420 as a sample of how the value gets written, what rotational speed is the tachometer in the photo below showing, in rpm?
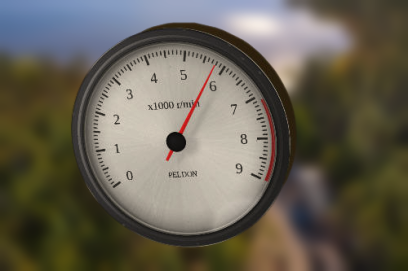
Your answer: 5800
